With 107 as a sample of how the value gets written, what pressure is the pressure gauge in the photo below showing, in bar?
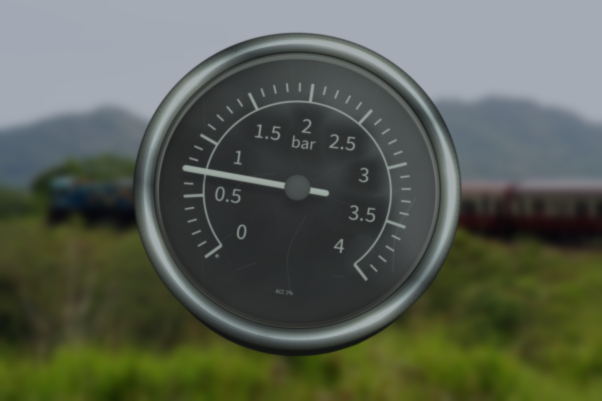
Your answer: 0.7
